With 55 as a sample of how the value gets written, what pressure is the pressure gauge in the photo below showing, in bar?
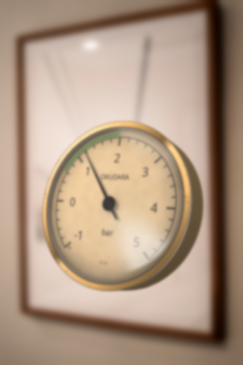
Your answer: 1.2
